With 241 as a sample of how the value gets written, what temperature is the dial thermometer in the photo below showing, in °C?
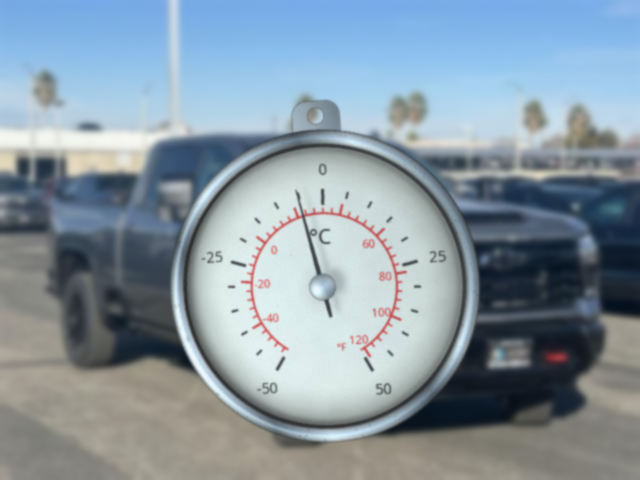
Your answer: -5
